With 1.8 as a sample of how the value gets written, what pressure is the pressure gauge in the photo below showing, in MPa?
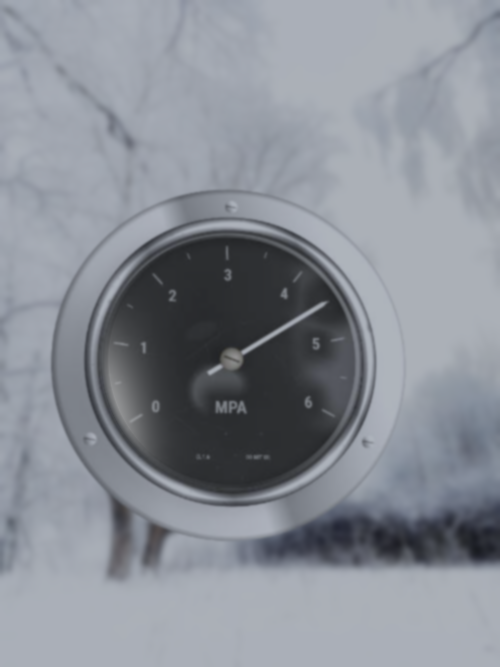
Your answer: 4.5
